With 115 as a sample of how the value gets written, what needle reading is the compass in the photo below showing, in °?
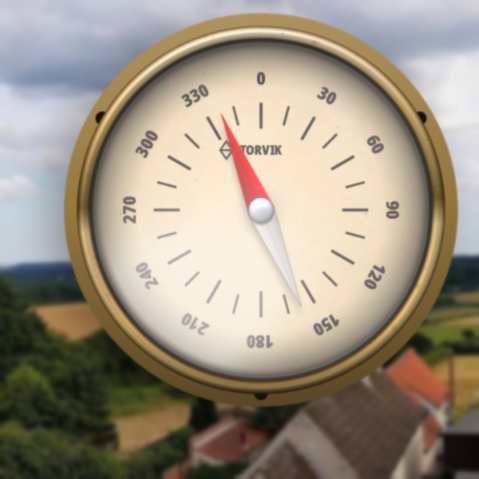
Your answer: 337.5
